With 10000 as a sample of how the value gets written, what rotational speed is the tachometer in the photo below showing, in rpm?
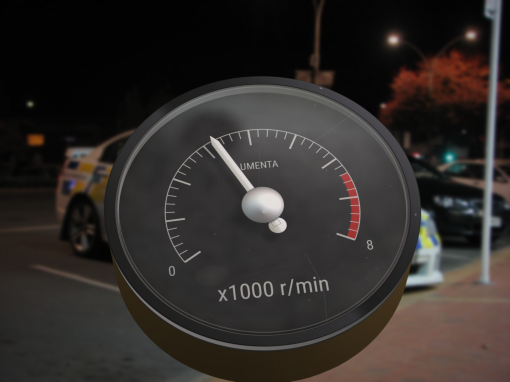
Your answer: 3200
